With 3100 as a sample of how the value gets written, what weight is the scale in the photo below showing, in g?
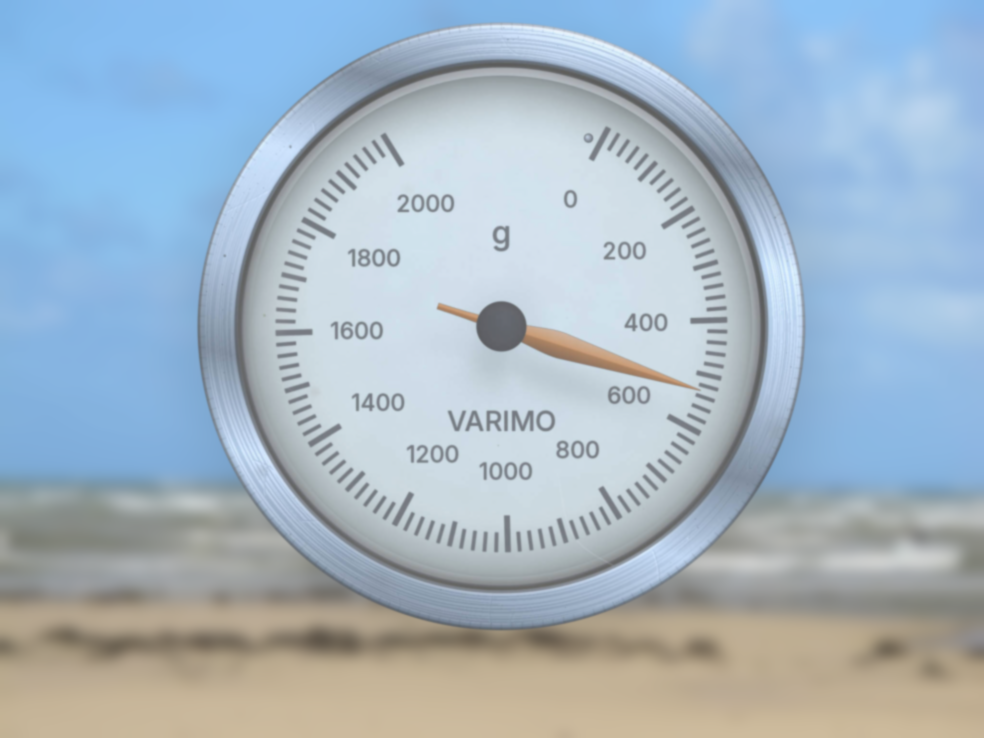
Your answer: 530
